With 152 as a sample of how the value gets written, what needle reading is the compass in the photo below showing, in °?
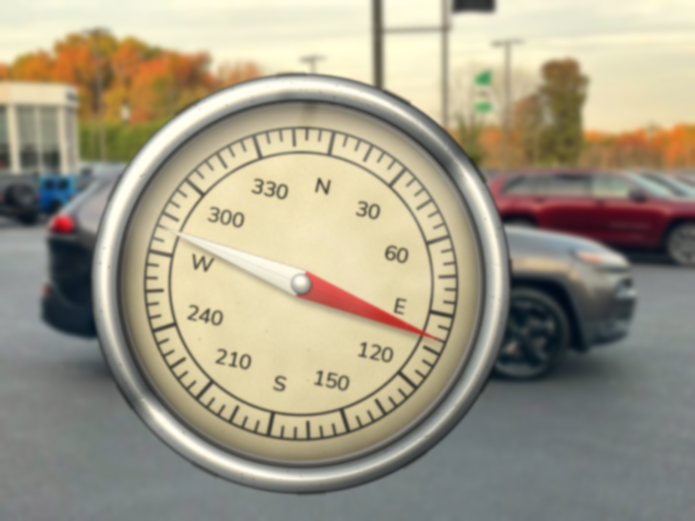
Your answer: 100
